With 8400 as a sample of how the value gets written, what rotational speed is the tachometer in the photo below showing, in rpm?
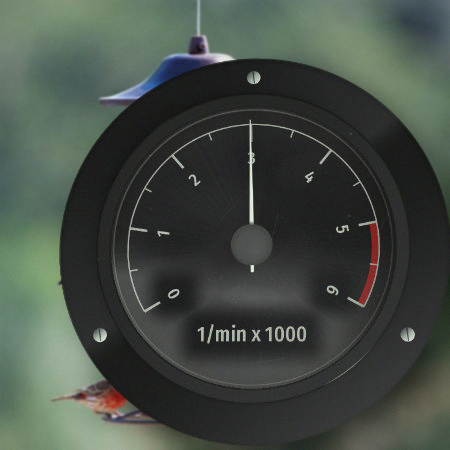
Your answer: 3000
